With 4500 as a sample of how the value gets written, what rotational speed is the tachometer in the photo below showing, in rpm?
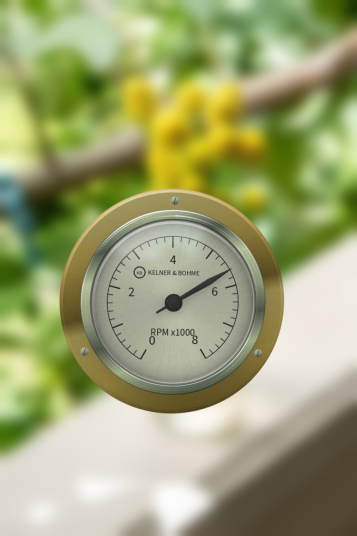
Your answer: 5600
